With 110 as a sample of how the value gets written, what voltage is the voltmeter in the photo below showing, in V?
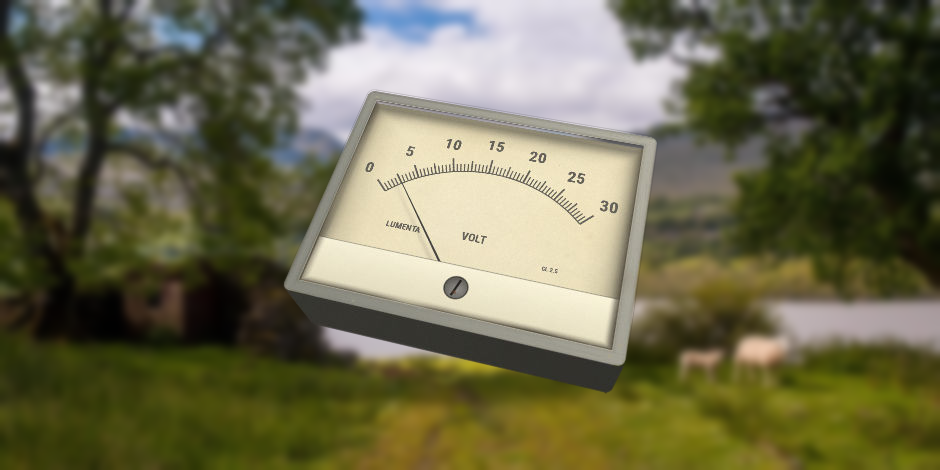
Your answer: 2.5
